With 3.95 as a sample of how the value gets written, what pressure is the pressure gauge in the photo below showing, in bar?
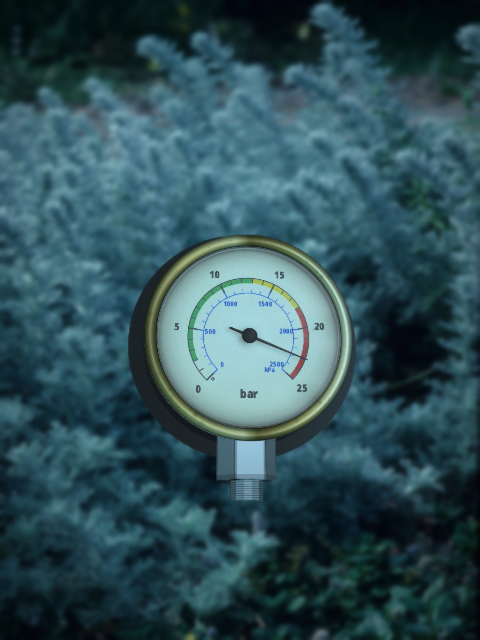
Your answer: 23
